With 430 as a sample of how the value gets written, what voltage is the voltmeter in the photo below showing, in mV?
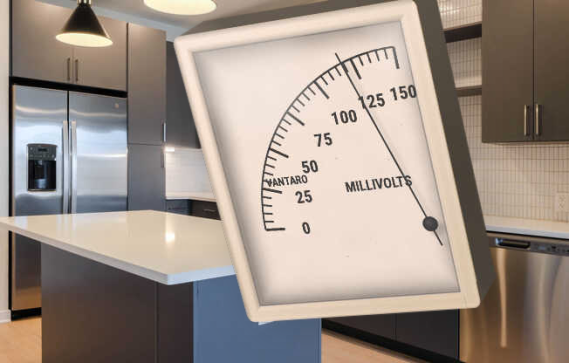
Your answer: 120
